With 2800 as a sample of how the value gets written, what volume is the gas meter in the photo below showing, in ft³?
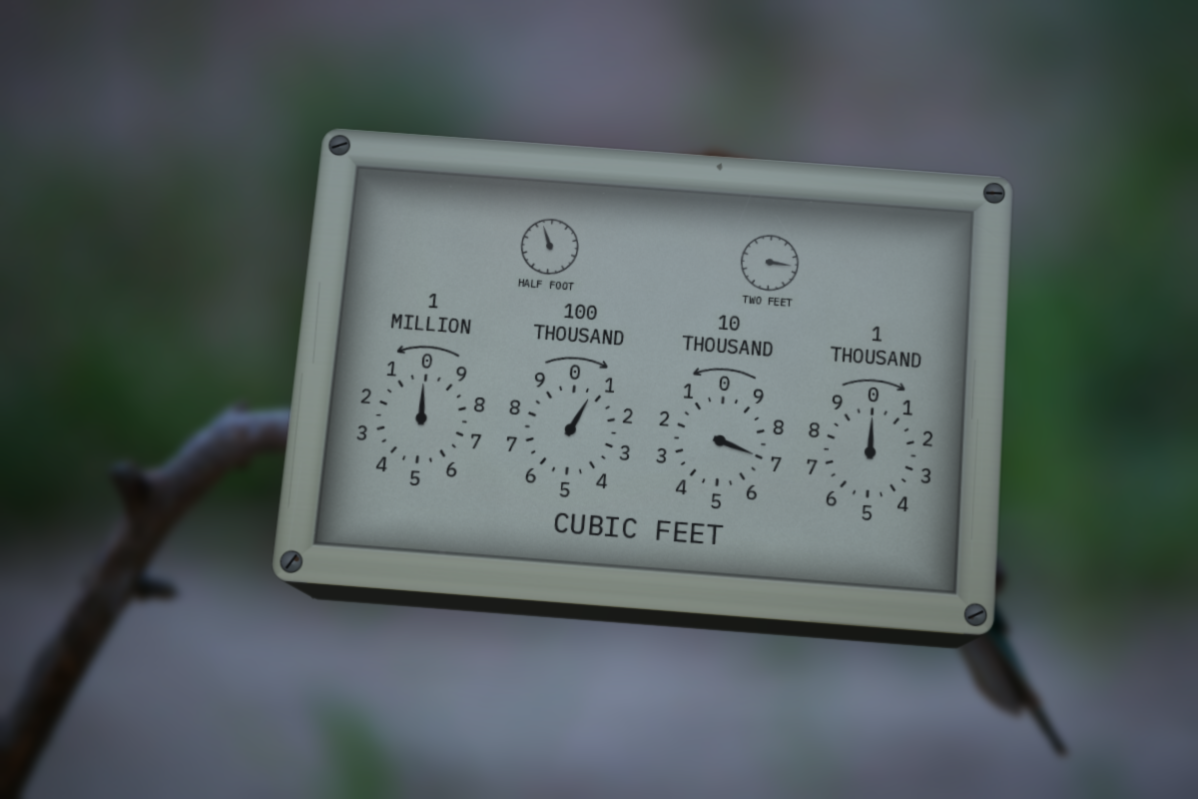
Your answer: 7000
